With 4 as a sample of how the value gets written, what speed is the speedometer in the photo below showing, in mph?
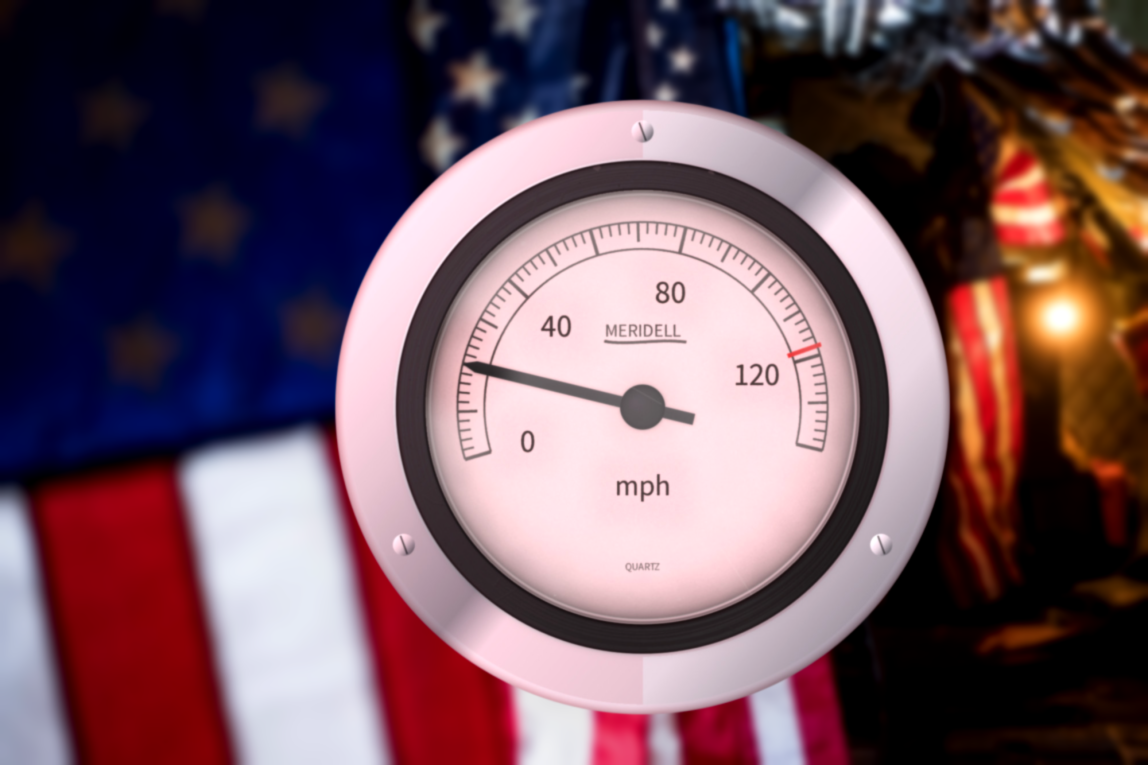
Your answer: 20
